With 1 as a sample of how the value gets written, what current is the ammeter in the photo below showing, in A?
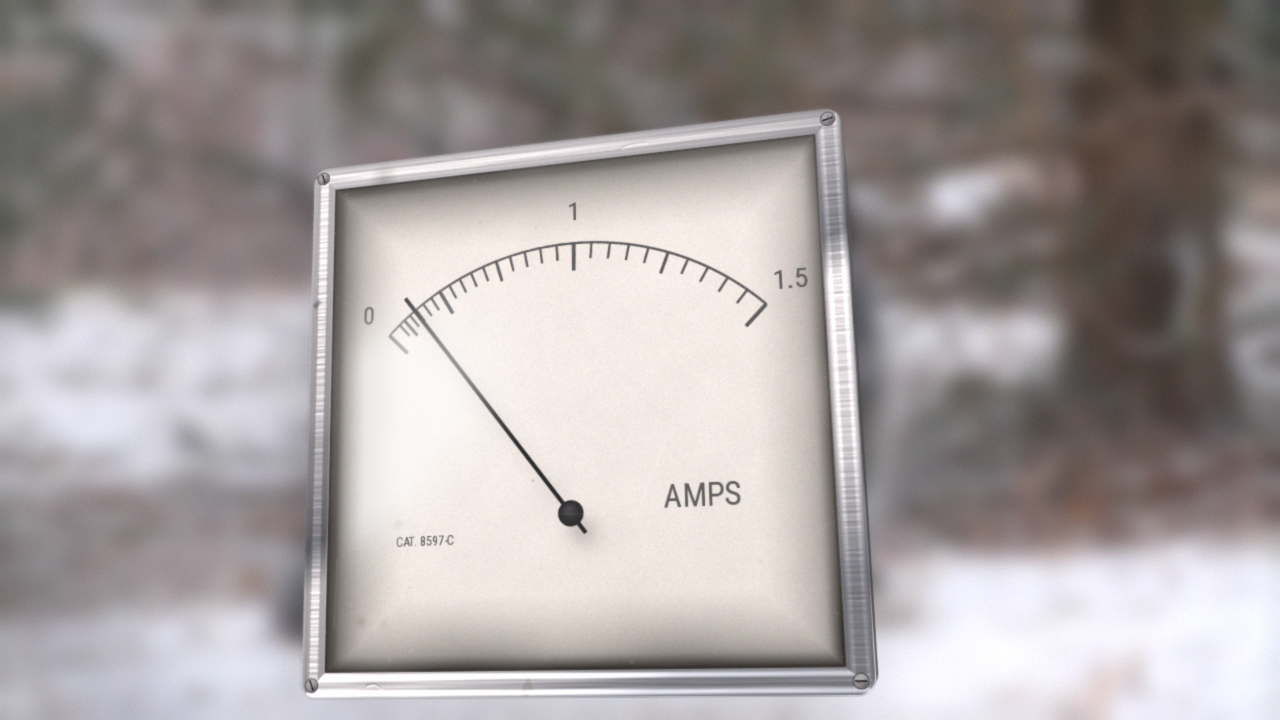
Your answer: 0.35
